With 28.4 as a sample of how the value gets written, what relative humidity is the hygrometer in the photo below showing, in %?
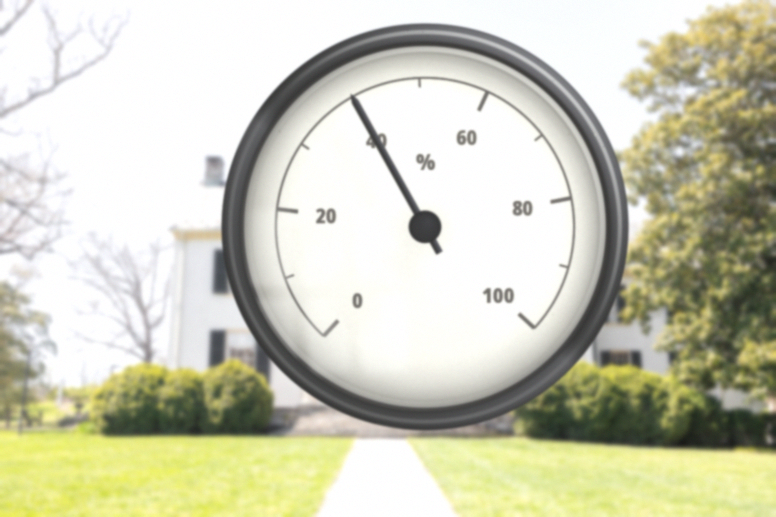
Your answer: 40
